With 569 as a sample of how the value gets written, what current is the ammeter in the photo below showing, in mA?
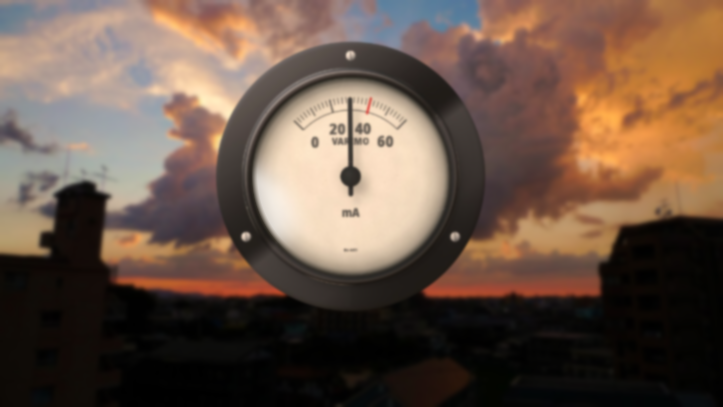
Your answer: 30
